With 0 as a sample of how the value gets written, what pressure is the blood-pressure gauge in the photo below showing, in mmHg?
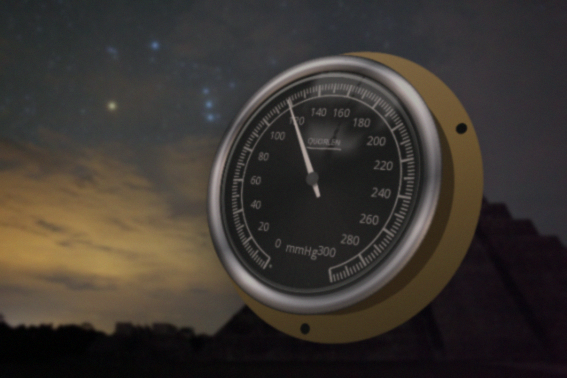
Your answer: 120
